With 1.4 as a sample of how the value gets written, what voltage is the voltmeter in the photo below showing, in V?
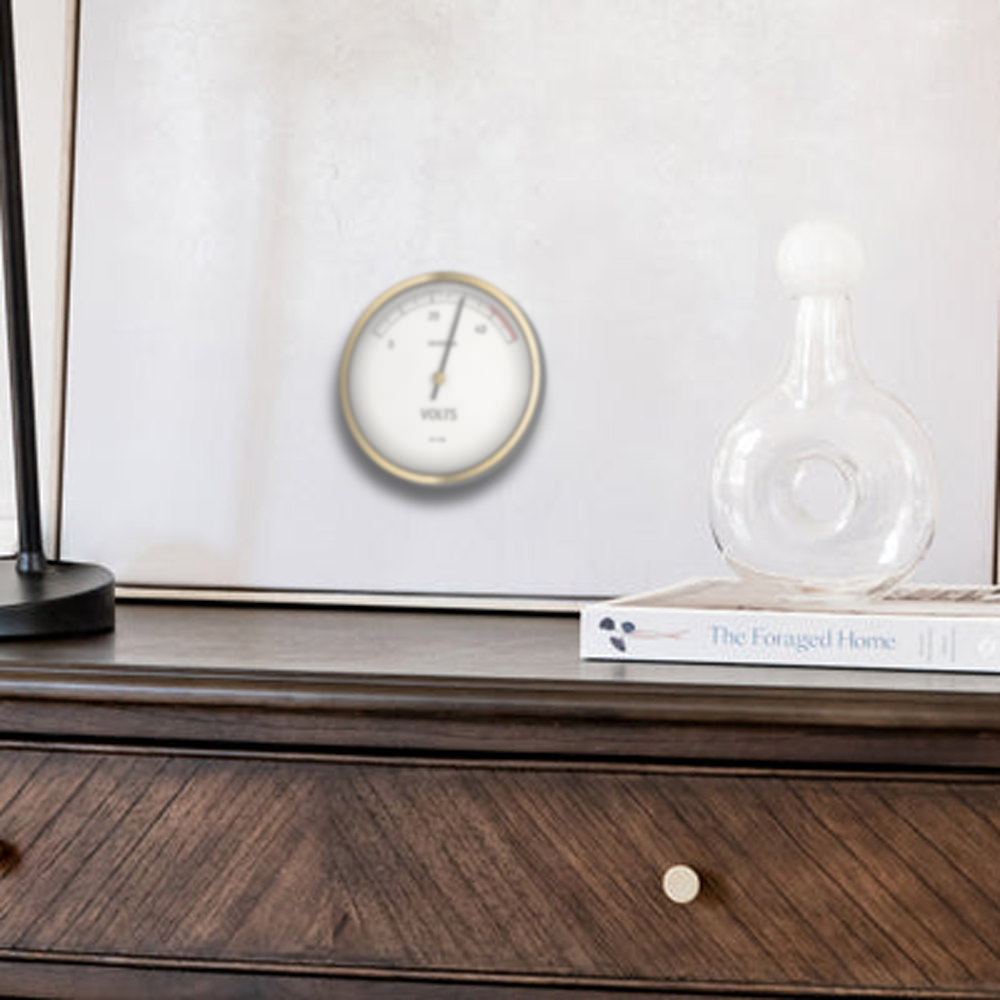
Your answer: 30
